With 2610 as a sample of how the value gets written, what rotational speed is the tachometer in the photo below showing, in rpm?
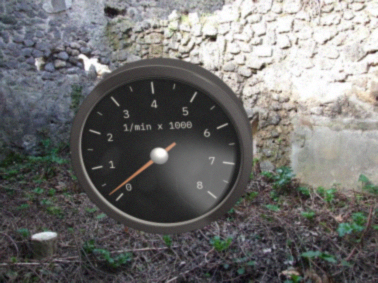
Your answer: 250
